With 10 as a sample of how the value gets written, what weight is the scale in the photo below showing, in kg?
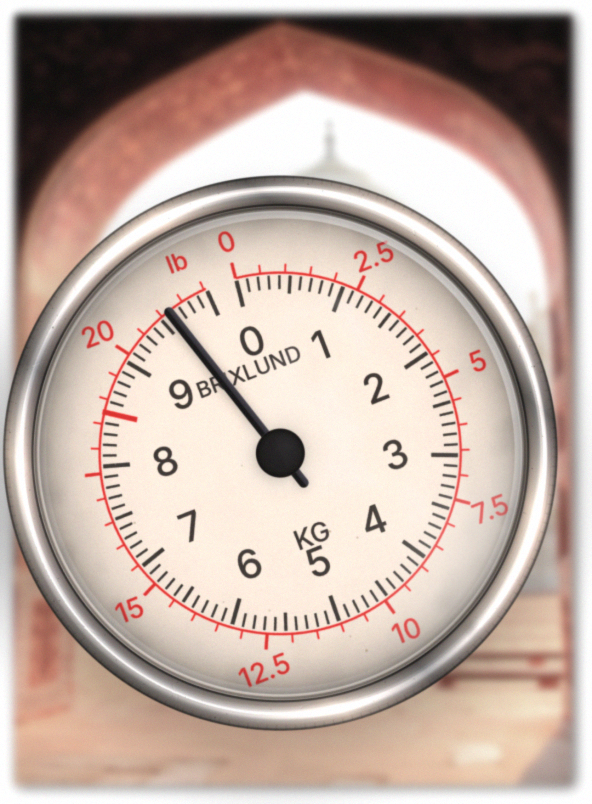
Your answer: 9.6
